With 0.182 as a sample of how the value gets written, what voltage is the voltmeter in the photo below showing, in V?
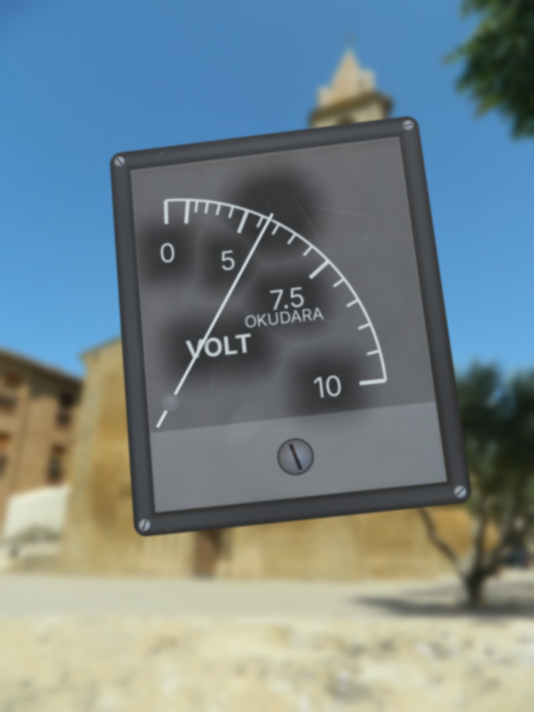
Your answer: 5.75
